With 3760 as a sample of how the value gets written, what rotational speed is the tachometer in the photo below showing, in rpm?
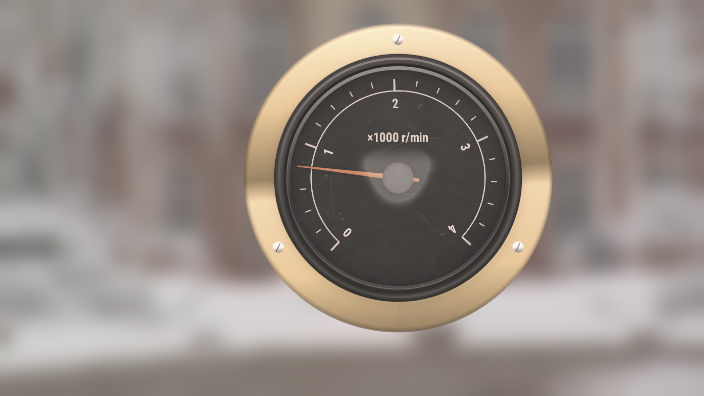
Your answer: 800
